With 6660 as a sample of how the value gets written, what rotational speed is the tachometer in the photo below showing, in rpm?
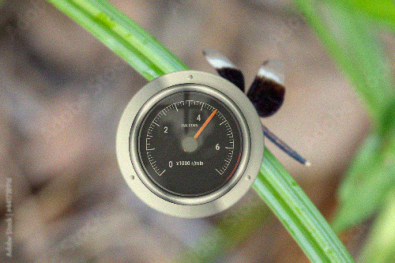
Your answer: 4500
